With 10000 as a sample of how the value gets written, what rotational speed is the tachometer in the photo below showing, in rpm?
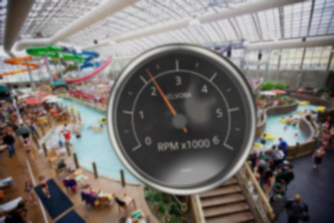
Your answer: 2250
